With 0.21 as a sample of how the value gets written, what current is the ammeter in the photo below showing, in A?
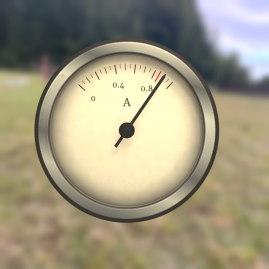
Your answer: 0.9
